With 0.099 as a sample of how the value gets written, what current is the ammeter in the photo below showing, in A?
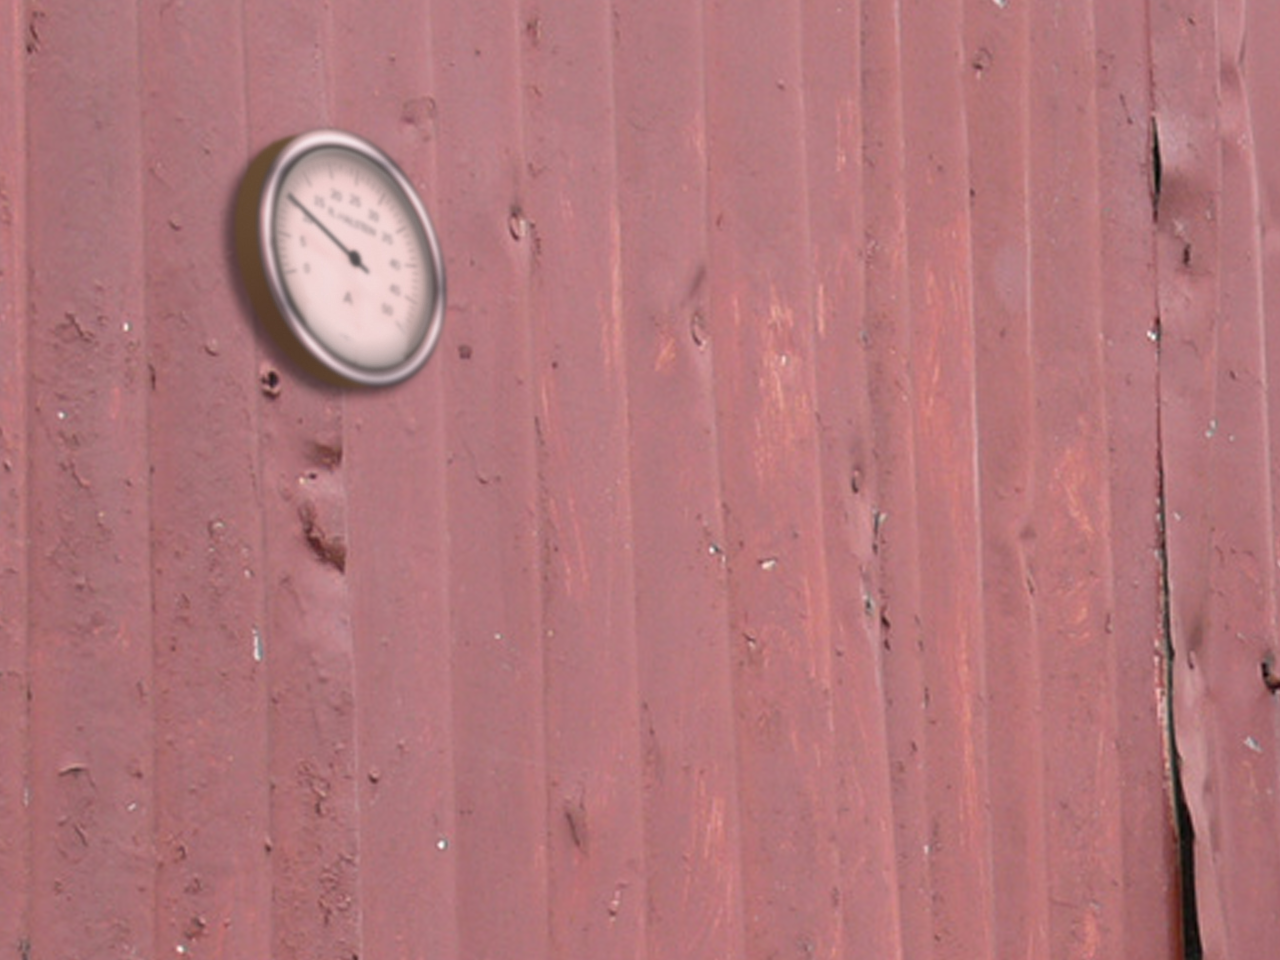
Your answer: 10
